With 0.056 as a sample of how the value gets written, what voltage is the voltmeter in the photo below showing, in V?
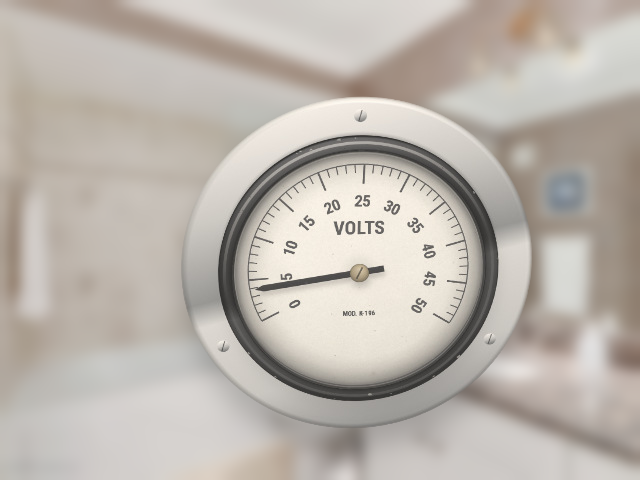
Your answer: 4
